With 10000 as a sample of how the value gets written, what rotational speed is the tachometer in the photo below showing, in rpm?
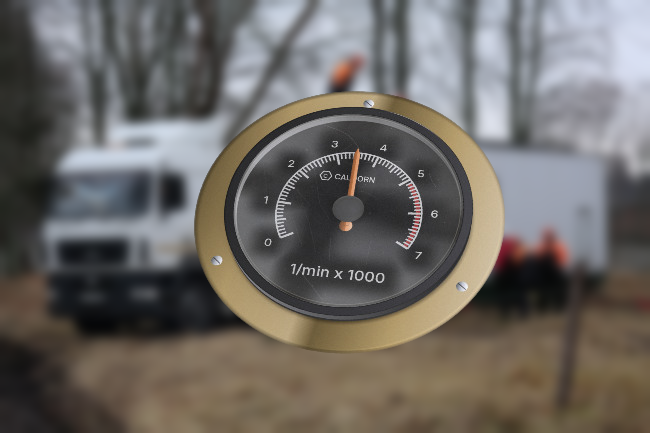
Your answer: 3500
